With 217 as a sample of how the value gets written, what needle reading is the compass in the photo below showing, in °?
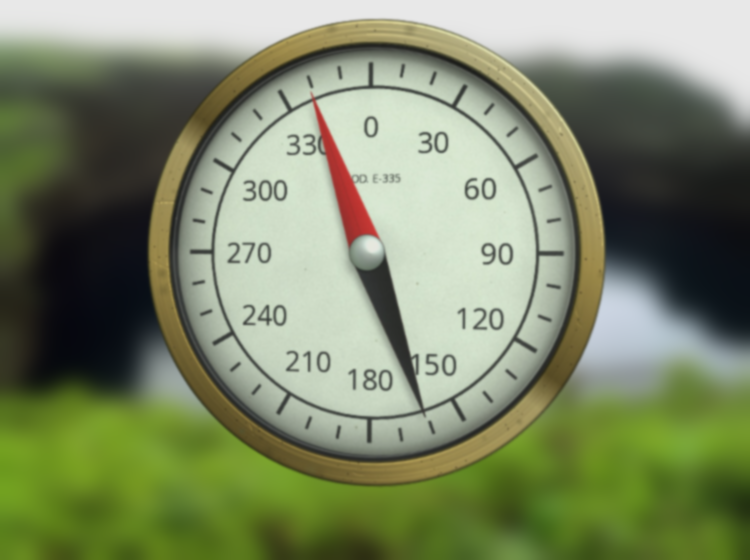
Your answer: 340
